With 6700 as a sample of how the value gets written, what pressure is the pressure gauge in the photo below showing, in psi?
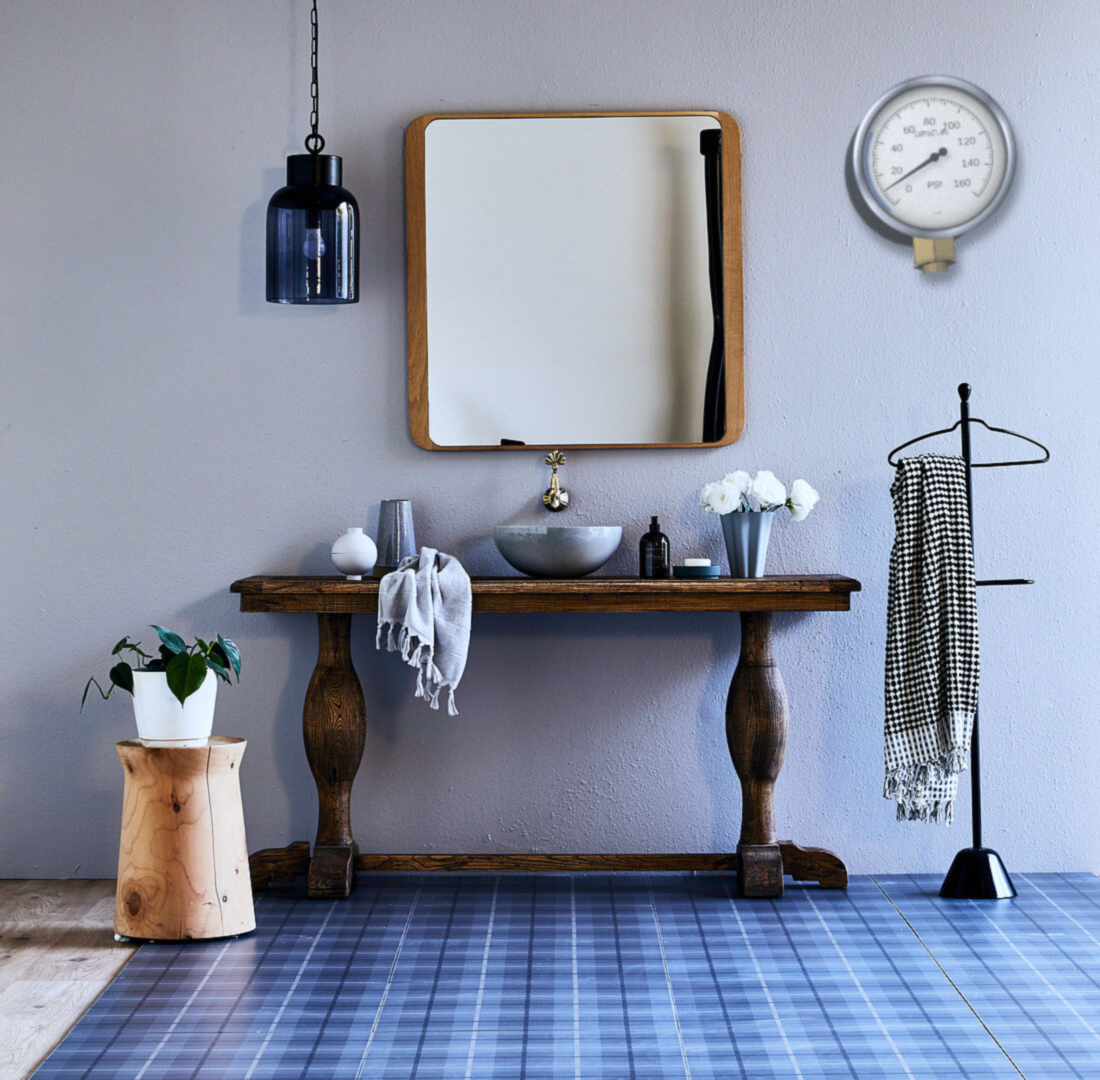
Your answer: 10
